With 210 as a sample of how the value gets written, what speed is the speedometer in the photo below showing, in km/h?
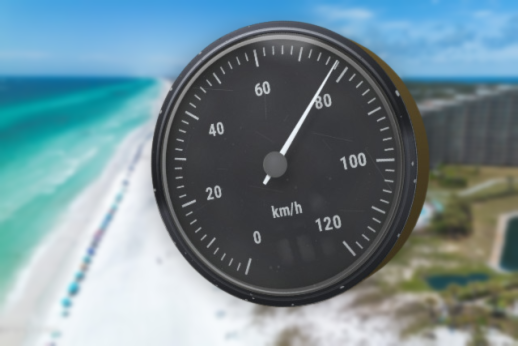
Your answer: 78
